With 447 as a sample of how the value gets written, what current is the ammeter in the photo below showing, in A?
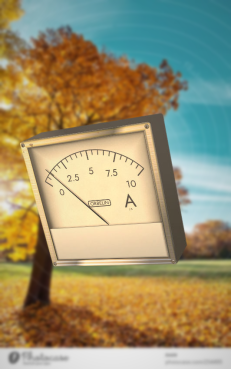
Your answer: 1
